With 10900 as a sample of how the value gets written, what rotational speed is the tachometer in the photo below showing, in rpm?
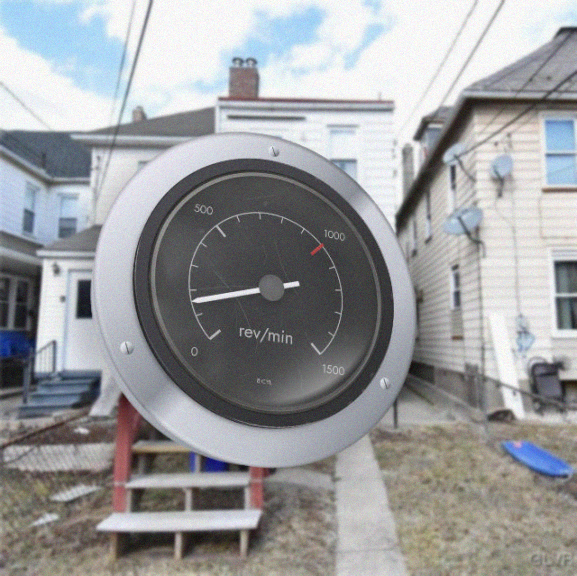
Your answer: 150
